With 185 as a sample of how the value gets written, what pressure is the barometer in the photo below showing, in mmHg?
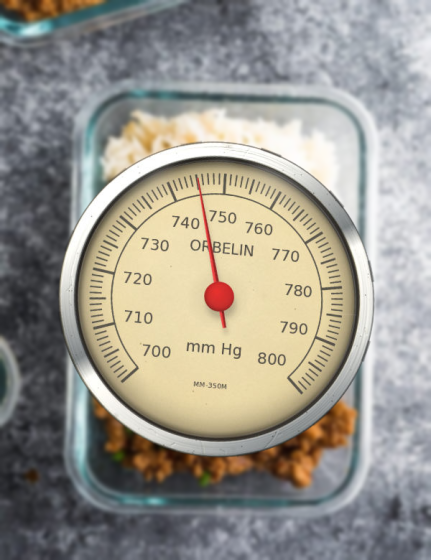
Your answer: 745
